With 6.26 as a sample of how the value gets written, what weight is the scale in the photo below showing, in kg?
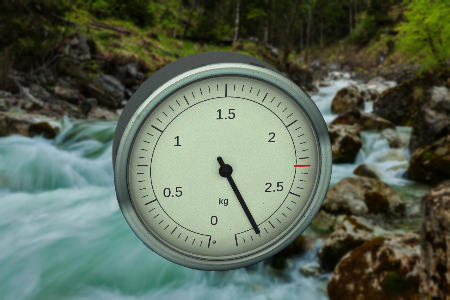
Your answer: 2.85
